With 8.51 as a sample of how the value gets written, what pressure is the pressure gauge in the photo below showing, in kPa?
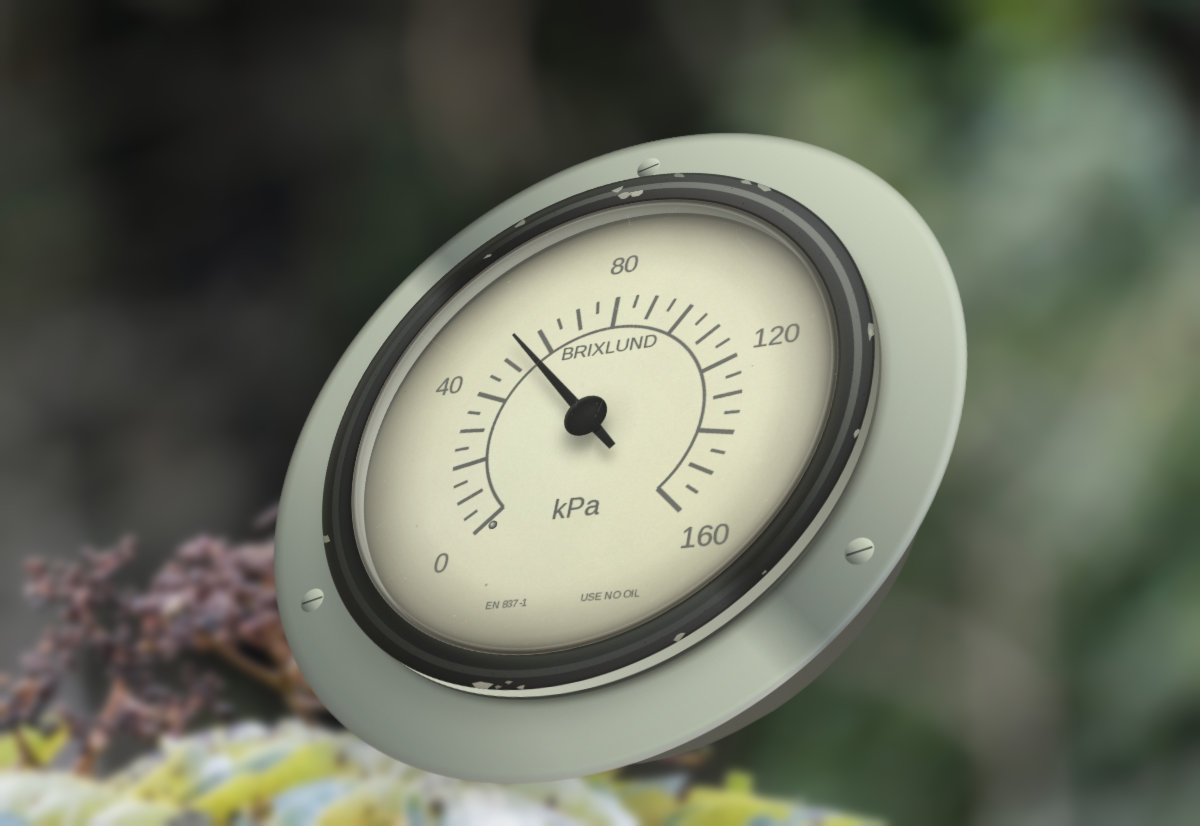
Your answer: 55
